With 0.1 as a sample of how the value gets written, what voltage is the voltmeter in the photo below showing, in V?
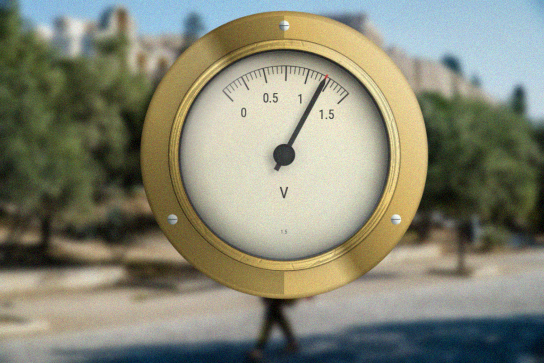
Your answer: 1.2
